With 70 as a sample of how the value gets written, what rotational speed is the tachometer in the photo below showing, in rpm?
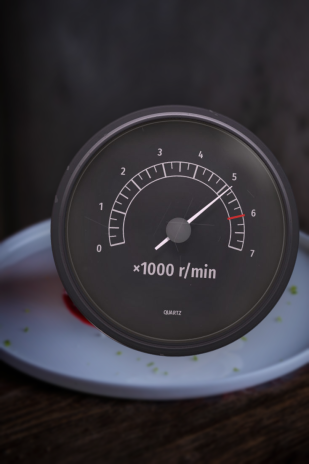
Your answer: 5125
